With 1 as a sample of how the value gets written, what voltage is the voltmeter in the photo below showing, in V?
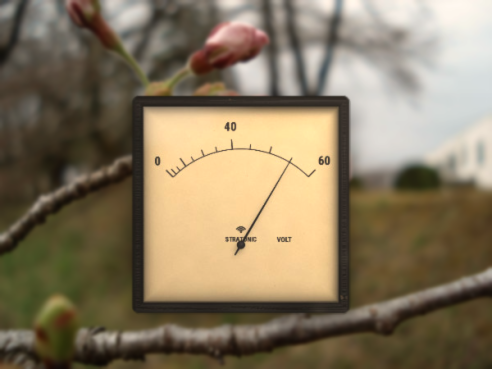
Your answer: 55
